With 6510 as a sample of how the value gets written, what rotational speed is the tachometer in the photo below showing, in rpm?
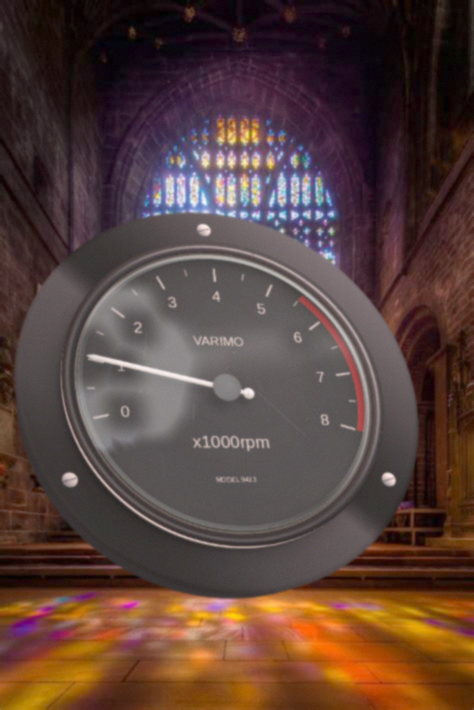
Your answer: 1000
